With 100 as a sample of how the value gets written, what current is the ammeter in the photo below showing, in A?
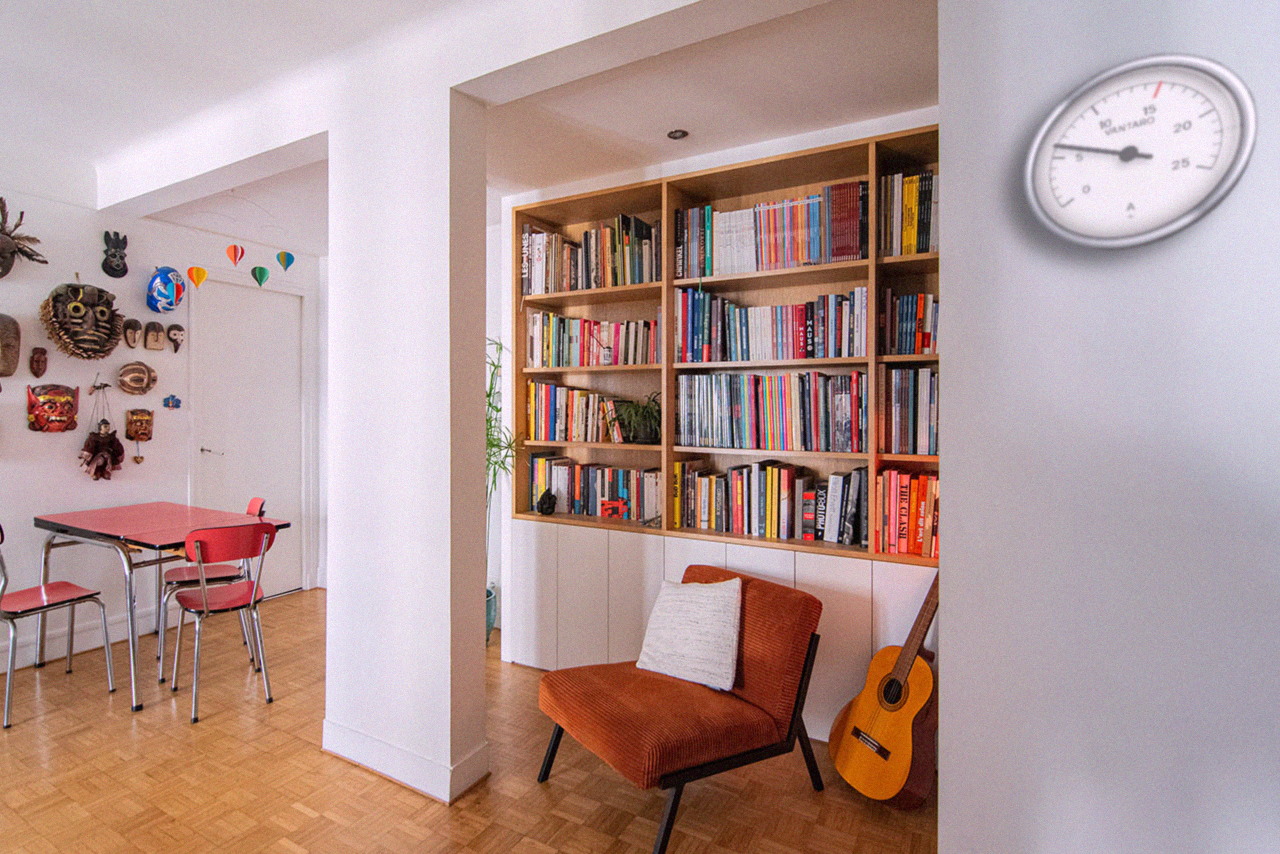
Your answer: 6
